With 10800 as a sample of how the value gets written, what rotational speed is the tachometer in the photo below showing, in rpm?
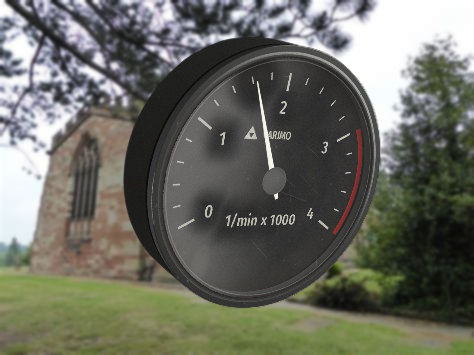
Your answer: 1600
